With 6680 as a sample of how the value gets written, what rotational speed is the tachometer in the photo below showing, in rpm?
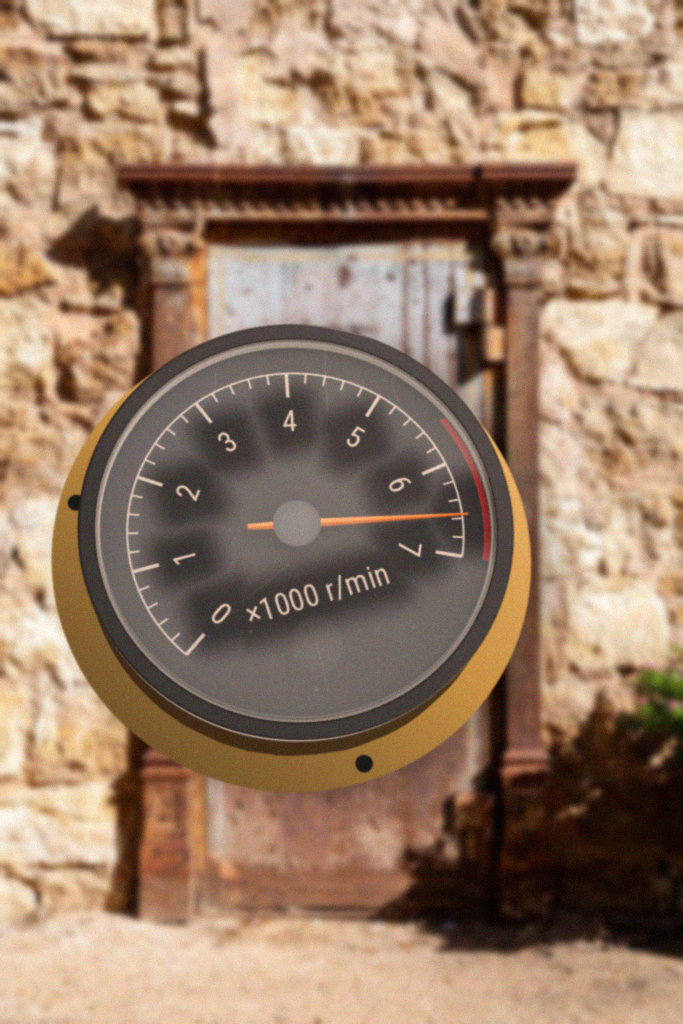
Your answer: 6600
